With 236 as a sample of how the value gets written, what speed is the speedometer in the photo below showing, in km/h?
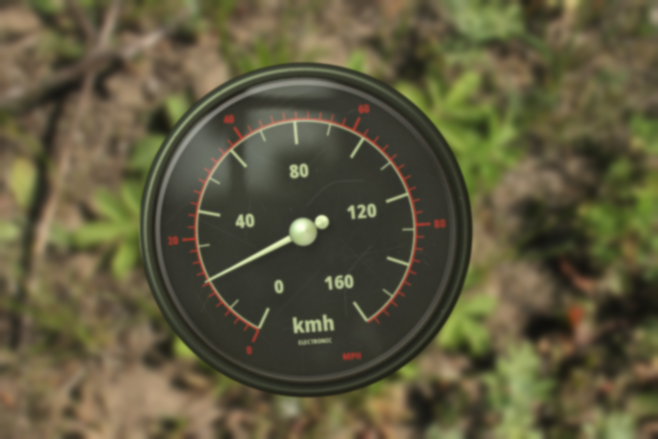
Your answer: 20
